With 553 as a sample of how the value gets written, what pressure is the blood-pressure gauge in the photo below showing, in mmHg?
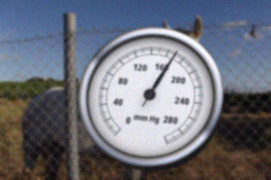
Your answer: 170
